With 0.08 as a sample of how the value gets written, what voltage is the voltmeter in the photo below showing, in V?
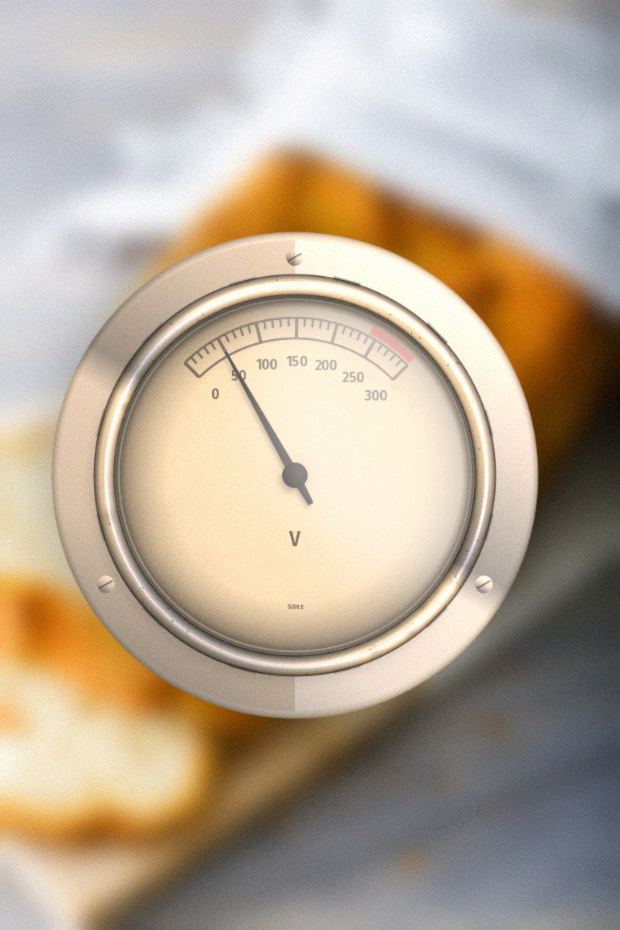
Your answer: 50
